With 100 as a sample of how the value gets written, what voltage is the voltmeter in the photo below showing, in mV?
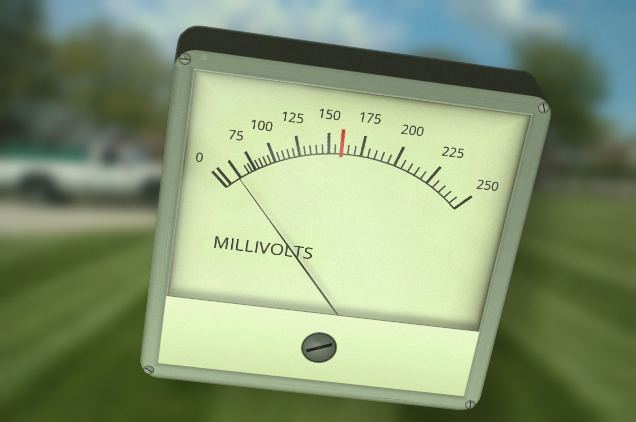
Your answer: 50
